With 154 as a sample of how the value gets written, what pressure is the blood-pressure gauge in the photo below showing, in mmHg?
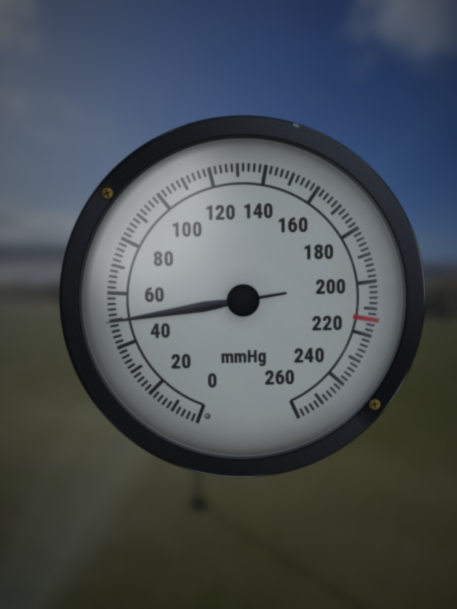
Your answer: 50
